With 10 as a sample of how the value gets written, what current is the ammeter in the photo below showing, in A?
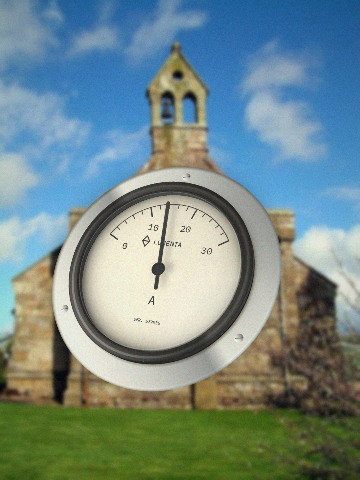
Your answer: 14
